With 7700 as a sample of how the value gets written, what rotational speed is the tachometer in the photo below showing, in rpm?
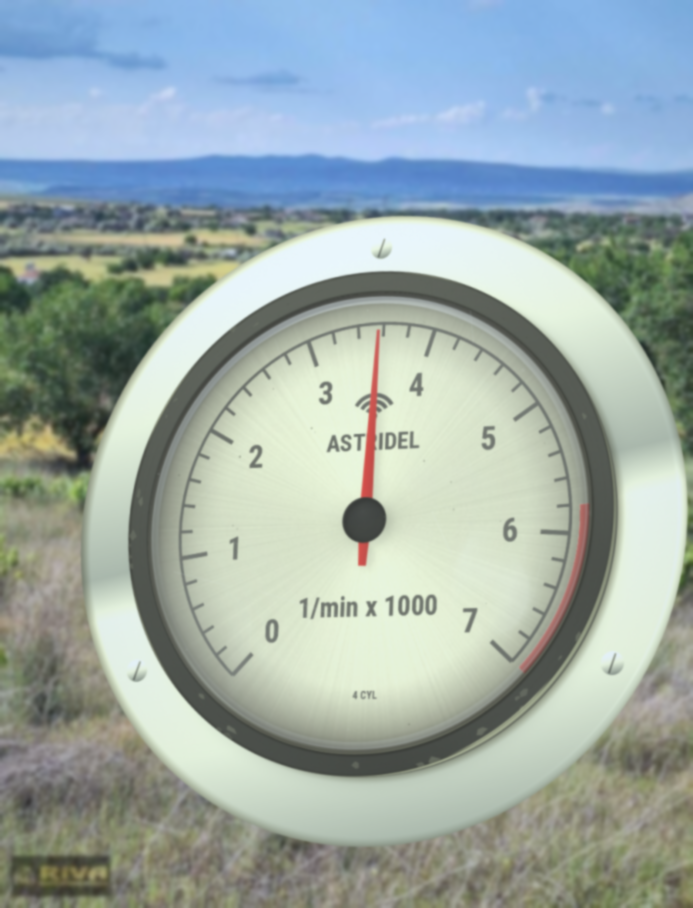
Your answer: 3600
